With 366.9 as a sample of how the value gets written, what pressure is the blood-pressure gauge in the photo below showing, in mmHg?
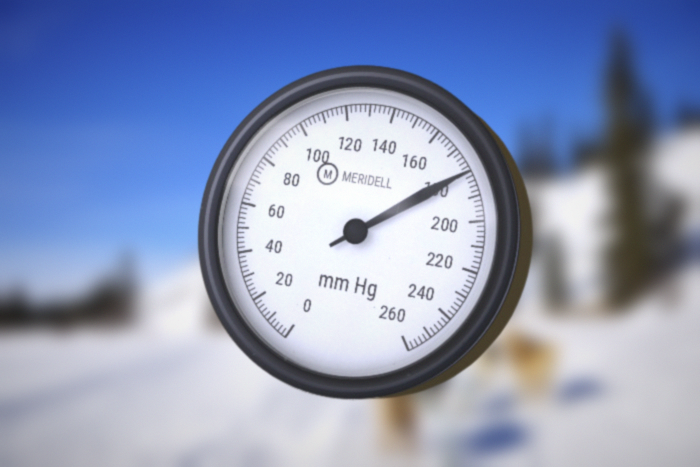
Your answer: 180
